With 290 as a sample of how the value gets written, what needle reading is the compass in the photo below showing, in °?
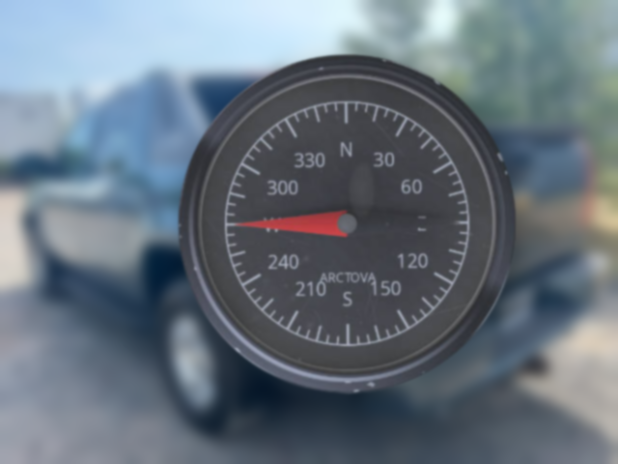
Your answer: 270
